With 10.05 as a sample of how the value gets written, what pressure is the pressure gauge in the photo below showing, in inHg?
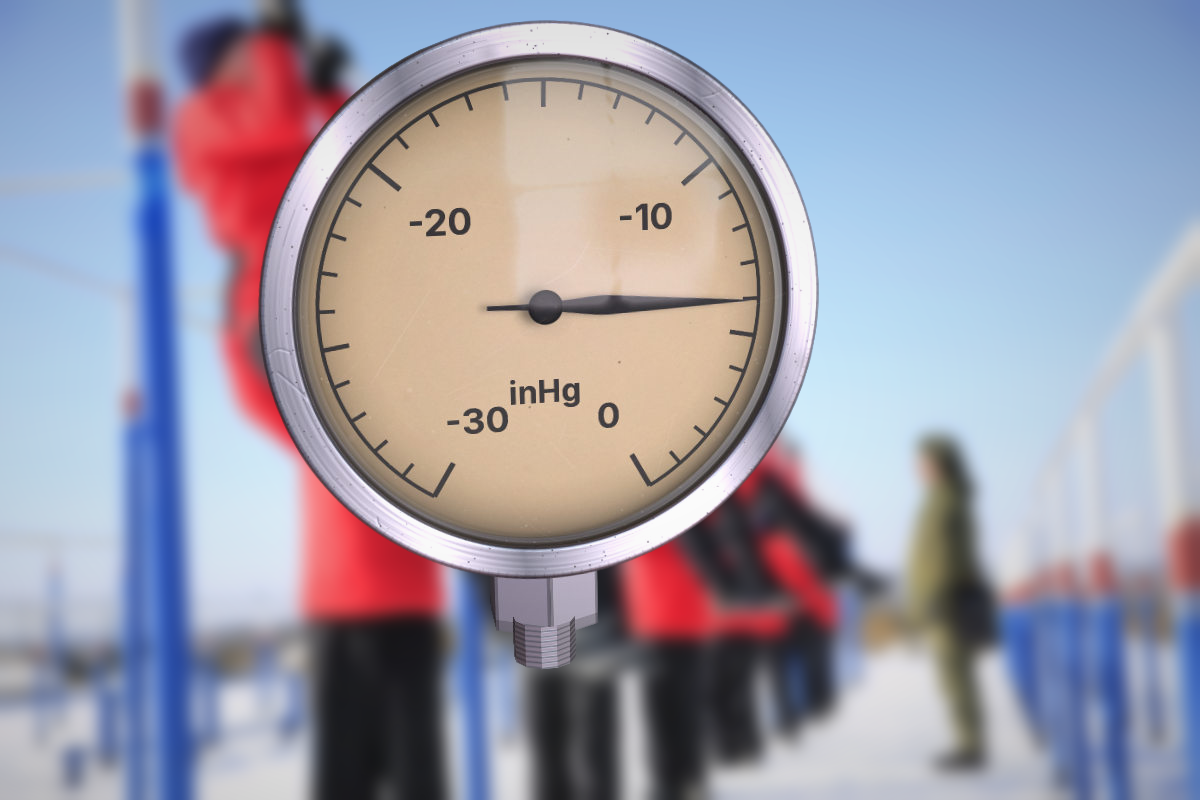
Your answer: -6
